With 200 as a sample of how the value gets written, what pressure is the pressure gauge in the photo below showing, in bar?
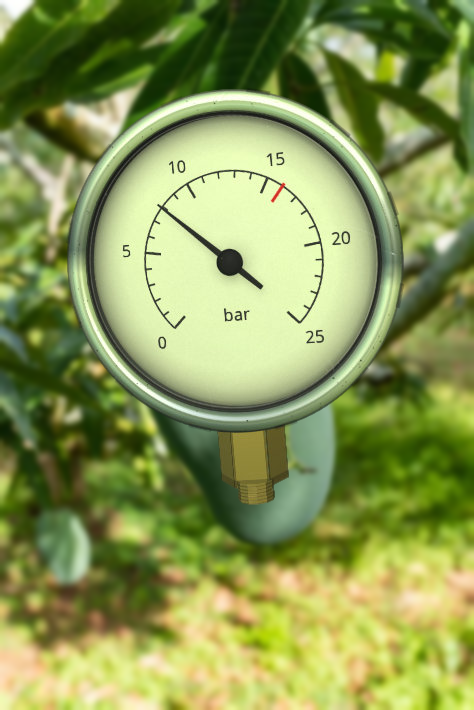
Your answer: 8
